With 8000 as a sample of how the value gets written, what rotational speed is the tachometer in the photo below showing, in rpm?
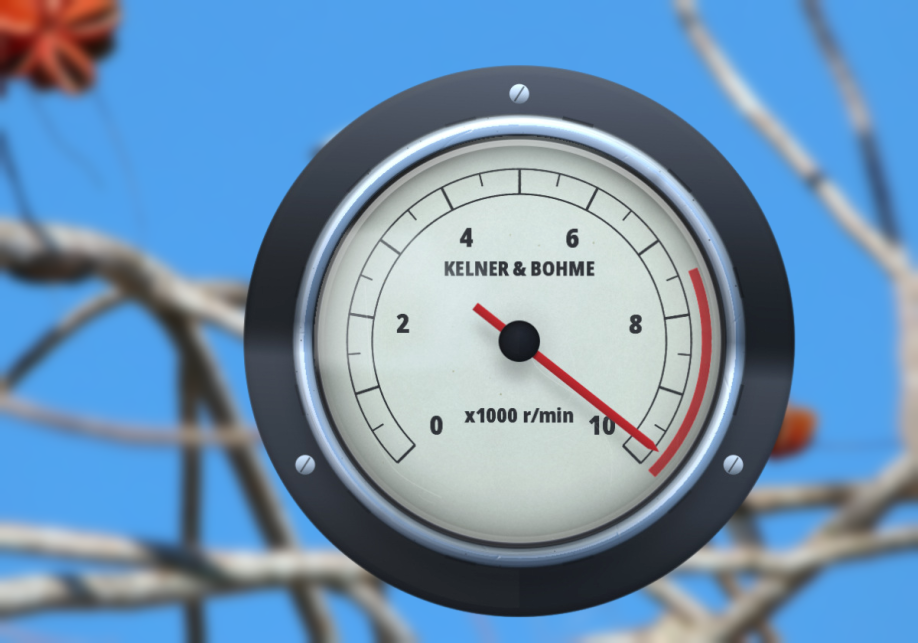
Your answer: 9750
